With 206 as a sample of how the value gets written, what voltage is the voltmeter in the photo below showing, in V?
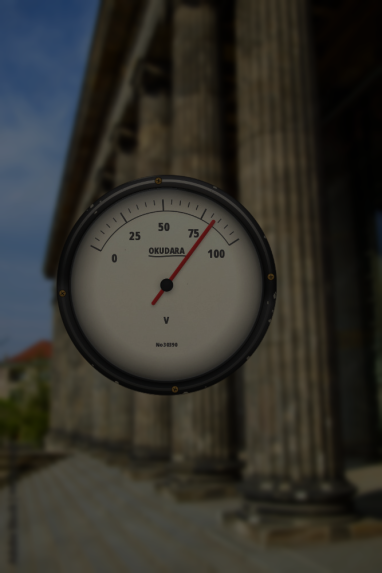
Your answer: 82.5
